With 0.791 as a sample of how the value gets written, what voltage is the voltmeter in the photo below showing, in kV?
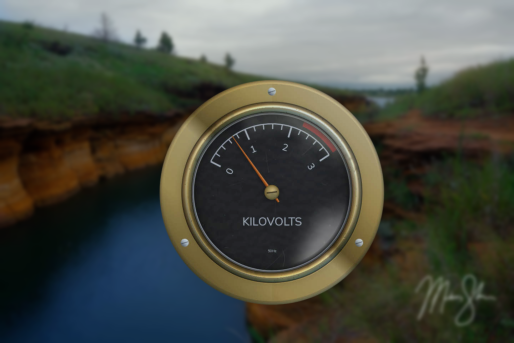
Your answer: 0.7
